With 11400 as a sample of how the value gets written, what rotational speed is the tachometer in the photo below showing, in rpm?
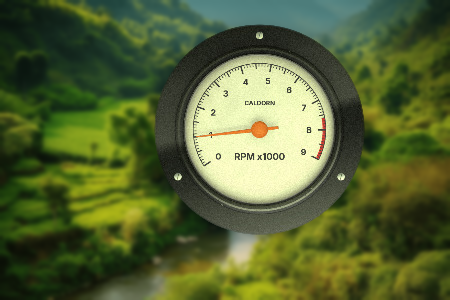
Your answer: 1000
